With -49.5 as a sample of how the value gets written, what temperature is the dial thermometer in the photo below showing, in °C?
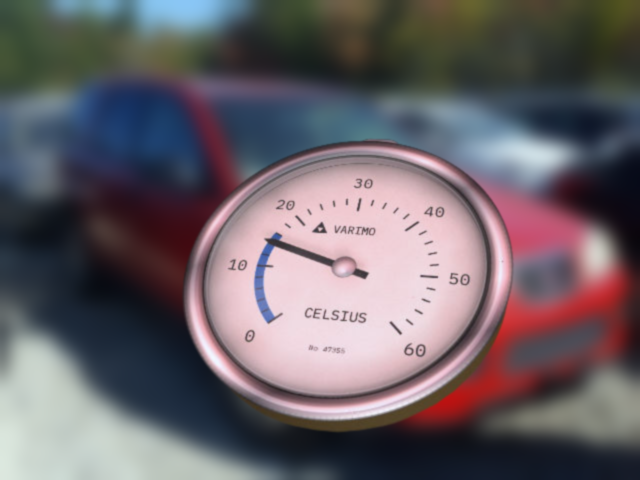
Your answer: 14
